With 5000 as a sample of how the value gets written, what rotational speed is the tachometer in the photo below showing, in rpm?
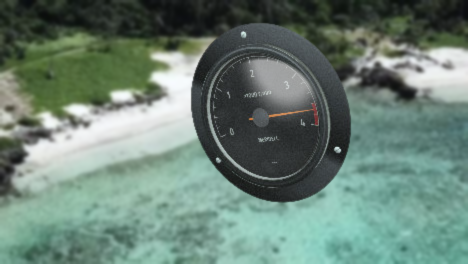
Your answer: 3700
